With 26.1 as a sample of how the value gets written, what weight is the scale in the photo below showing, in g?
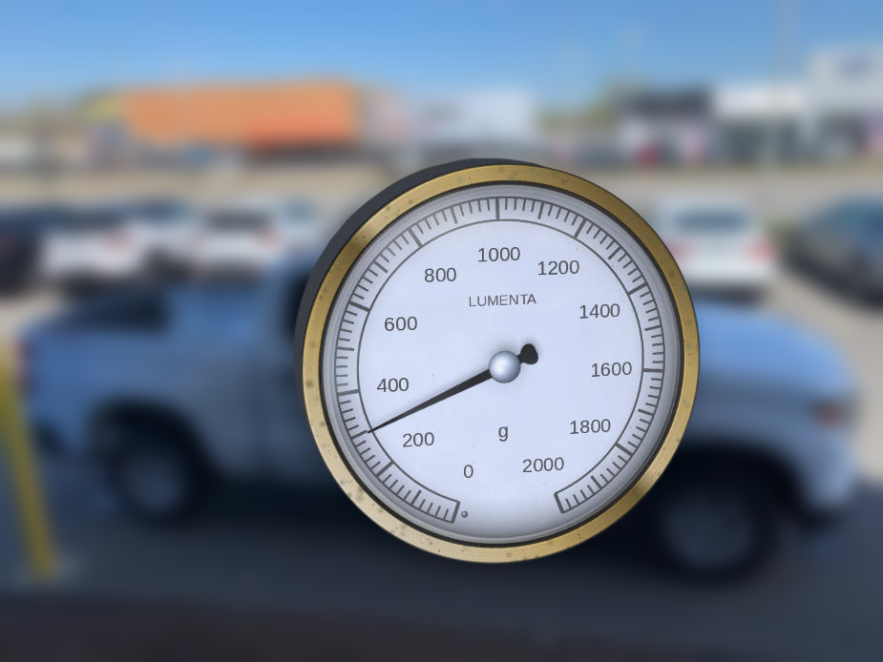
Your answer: 300
